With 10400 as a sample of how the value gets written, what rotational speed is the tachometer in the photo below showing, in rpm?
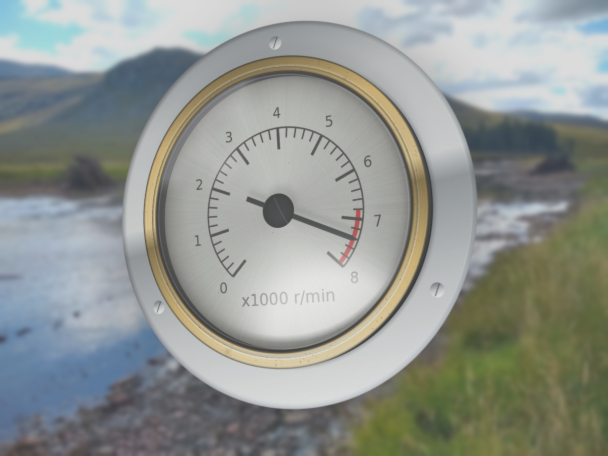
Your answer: 7400
